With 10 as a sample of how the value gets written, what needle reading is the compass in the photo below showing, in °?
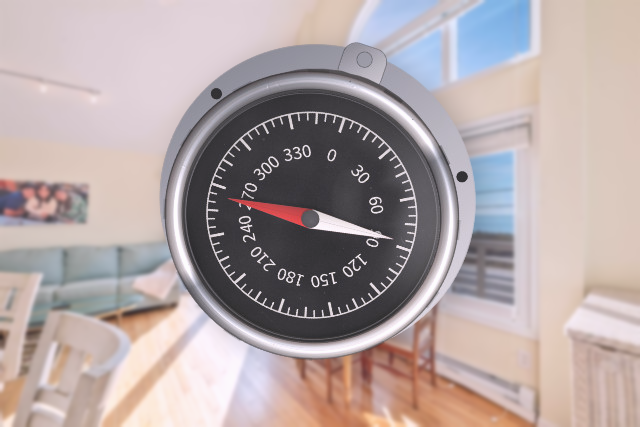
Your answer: 265
